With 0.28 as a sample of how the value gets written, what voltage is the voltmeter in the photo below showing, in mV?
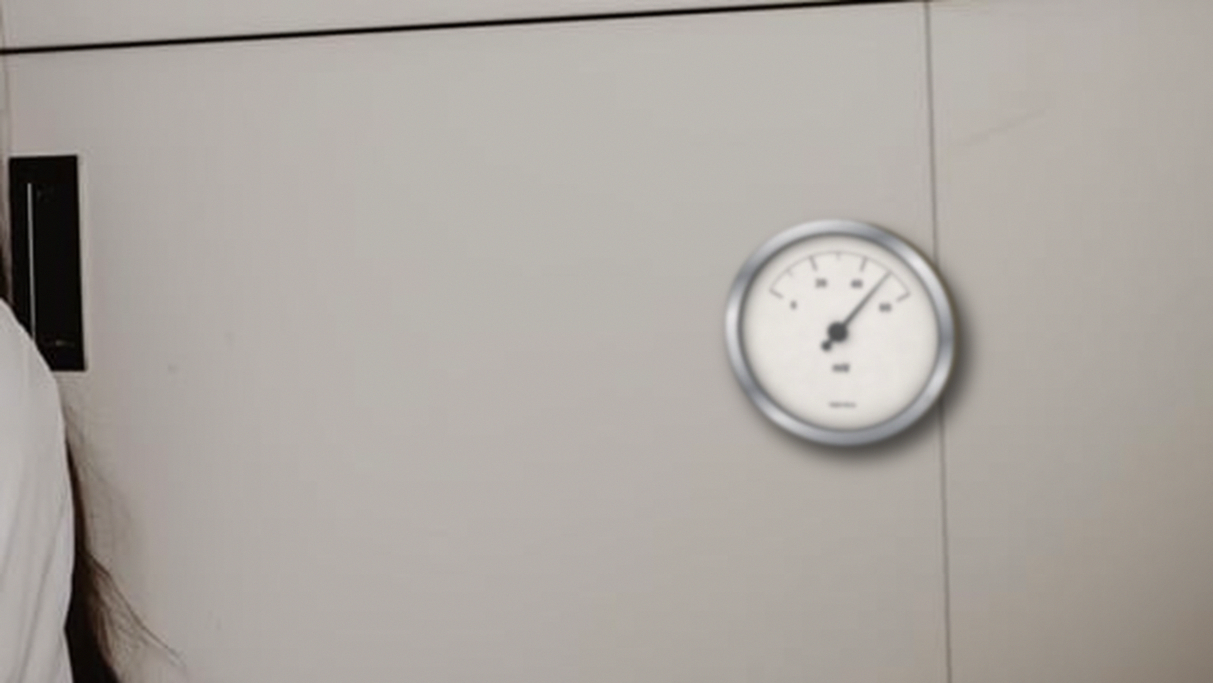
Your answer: 50
